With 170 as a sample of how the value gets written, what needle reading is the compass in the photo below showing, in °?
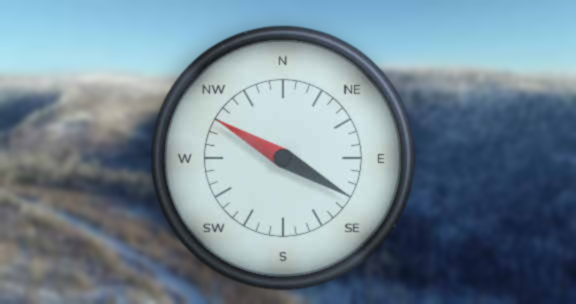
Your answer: 300
